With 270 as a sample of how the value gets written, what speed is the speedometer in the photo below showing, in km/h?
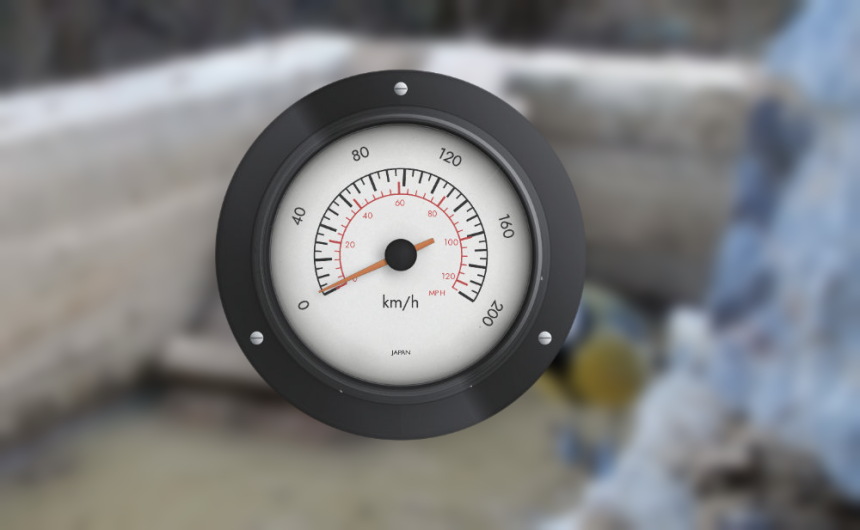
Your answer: 2.5
